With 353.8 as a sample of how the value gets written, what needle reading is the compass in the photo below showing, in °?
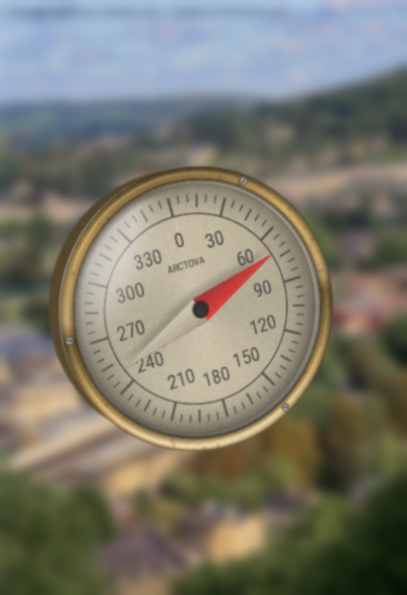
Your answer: 70
